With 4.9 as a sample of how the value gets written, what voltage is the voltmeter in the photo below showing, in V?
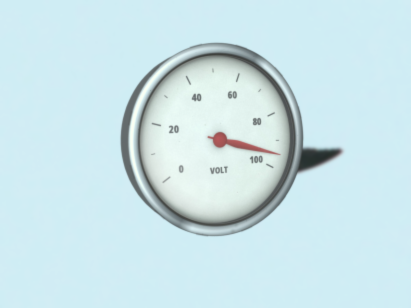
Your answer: 95
